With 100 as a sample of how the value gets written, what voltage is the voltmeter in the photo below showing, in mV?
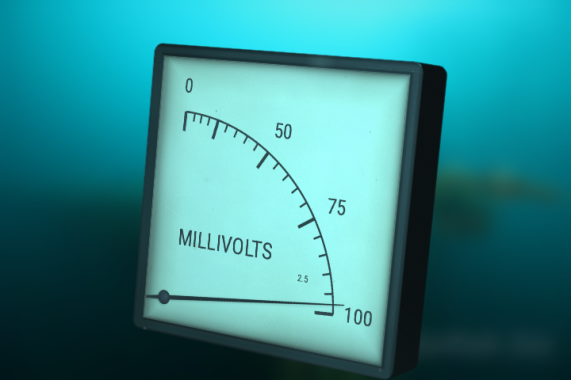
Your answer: 97.5
